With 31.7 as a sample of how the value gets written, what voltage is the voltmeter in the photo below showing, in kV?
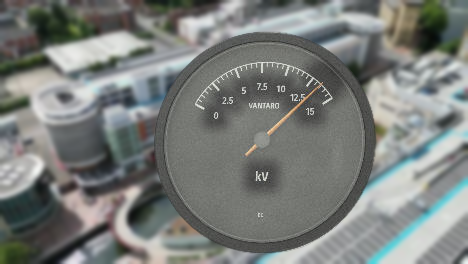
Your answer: 13.5
